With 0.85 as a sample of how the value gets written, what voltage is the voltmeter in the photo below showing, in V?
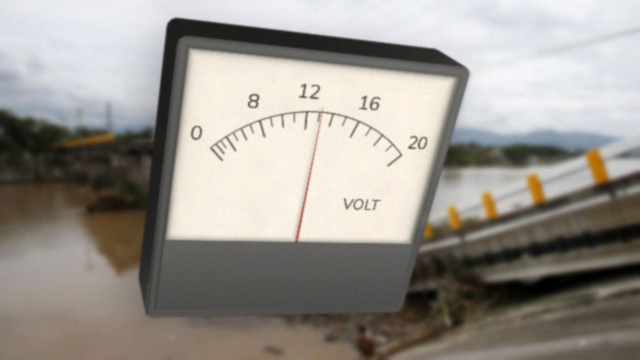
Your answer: 13
